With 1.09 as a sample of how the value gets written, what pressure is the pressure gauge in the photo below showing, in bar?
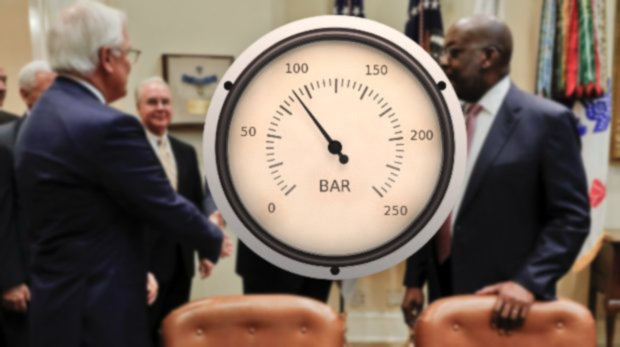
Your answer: 90
